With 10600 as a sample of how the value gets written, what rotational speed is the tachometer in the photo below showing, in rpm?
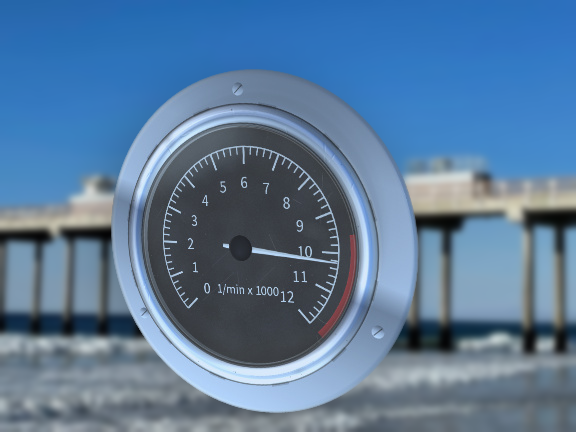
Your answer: 10200
